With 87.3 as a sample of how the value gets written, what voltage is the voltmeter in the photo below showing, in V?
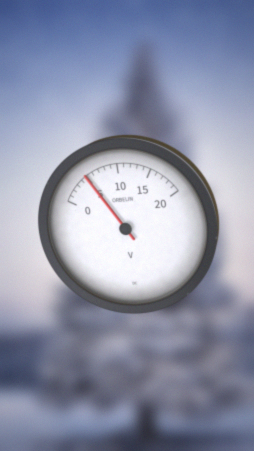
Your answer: 5
